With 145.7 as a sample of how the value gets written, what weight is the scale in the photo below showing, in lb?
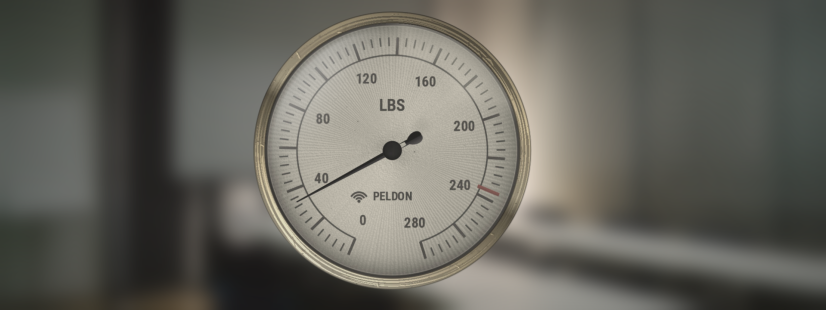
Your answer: 34
